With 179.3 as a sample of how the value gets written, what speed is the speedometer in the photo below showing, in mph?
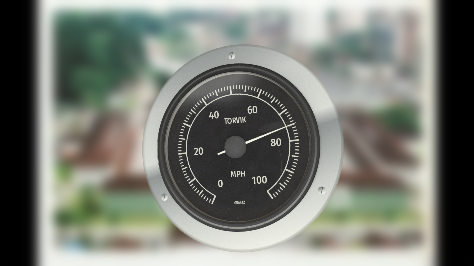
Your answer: 75
